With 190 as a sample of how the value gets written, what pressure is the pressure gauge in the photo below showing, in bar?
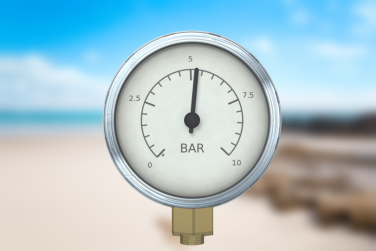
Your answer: 5.25
